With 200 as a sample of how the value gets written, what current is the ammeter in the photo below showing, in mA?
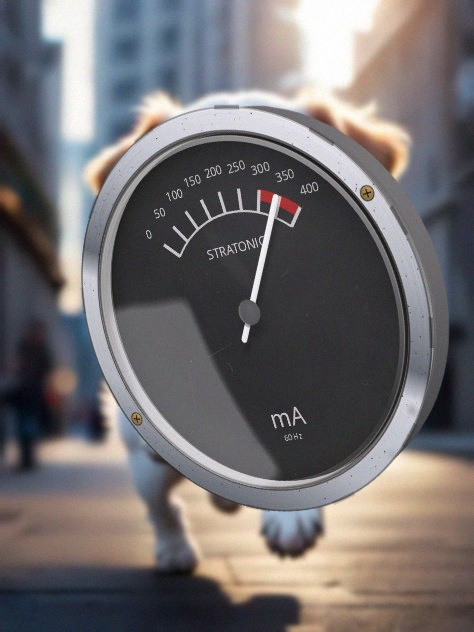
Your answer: 350
